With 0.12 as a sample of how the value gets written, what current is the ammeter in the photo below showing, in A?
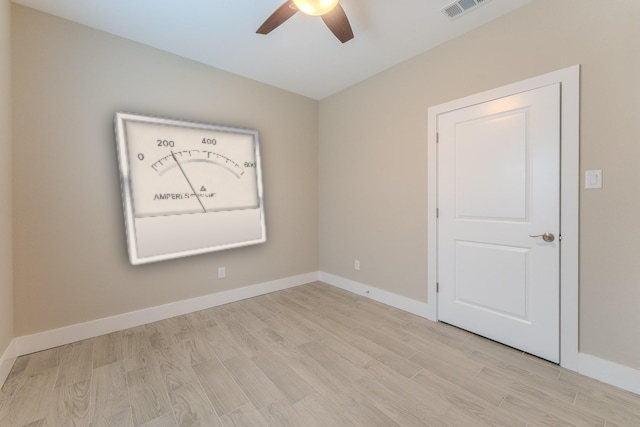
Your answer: 200
